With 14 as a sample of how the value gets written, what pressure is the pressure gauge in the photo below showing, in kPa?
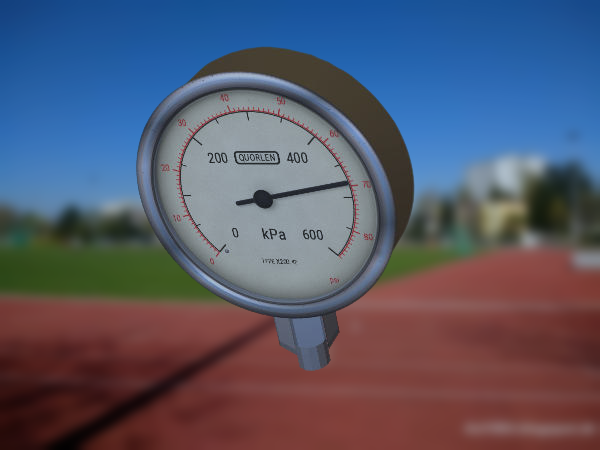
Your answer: 475
